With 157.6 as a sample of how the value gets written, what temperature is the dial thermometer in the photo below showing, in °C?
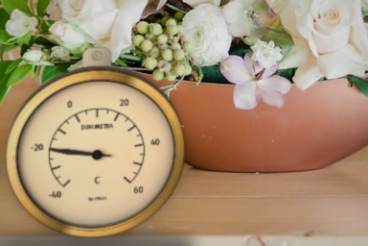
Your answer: -20
